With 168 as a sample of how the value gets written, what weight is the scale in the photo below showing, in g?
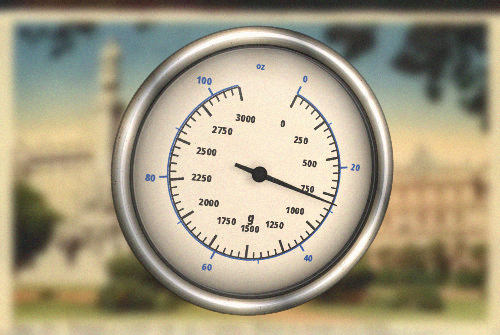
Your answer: 800
